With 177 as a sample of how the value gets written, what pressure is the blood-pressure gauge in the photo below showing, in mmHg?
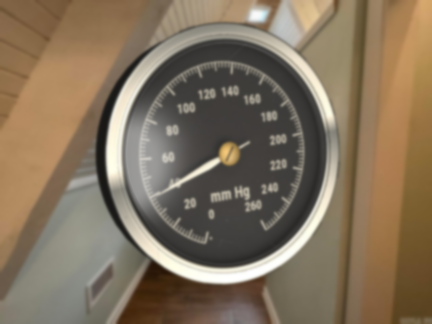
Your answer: 40
